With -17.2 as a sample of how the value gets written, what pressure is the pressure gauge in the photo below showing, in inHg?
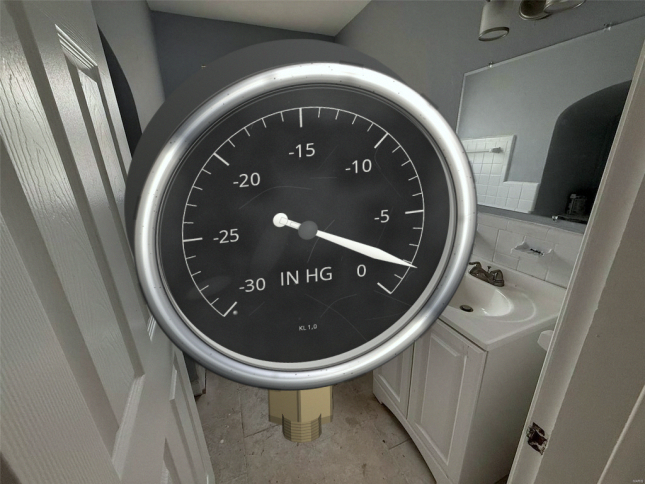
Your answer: -2
